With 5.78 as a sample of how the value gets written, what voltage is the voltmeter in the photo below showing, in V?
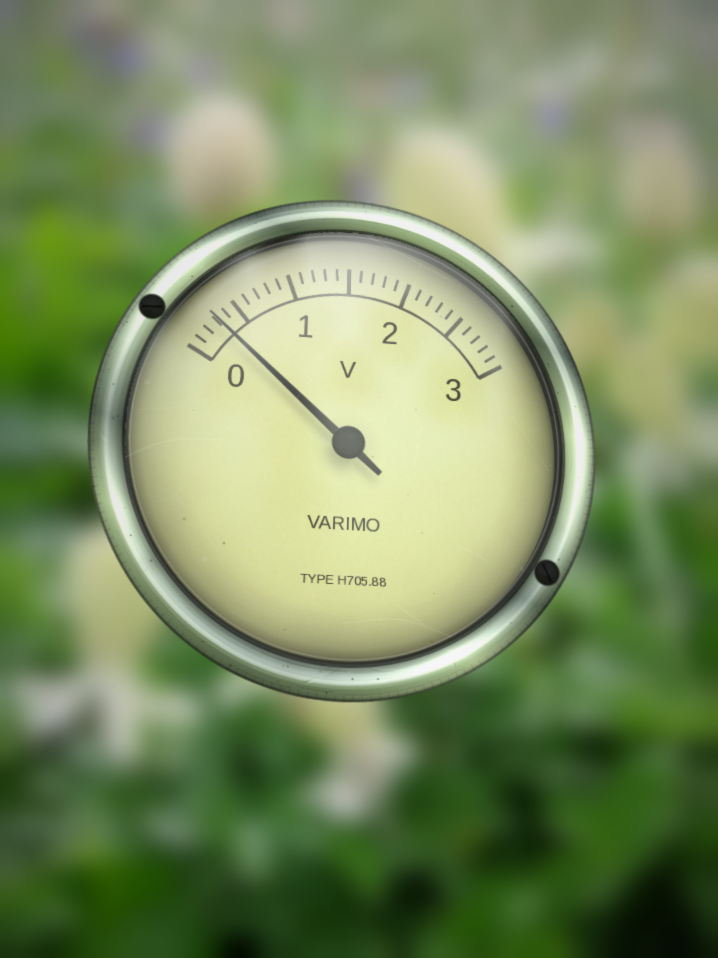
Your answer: 0.3
